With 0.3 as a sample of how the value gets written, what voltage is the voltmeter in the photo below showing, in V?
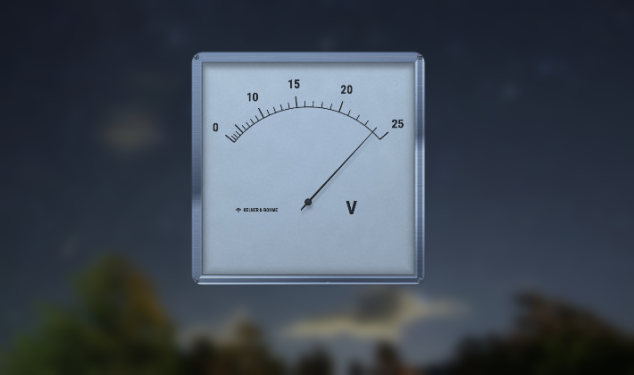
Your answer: 24
